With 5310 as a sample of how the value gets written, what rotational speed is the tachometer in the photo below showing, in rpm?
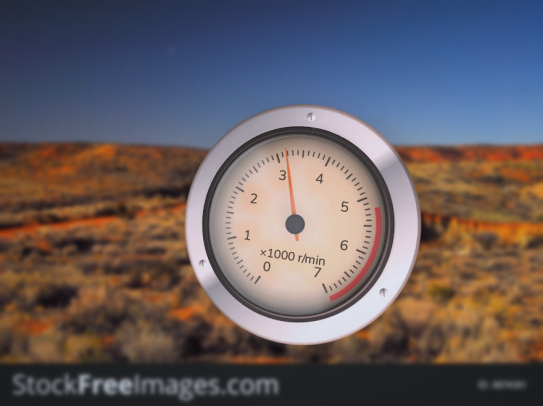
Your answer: 3200
